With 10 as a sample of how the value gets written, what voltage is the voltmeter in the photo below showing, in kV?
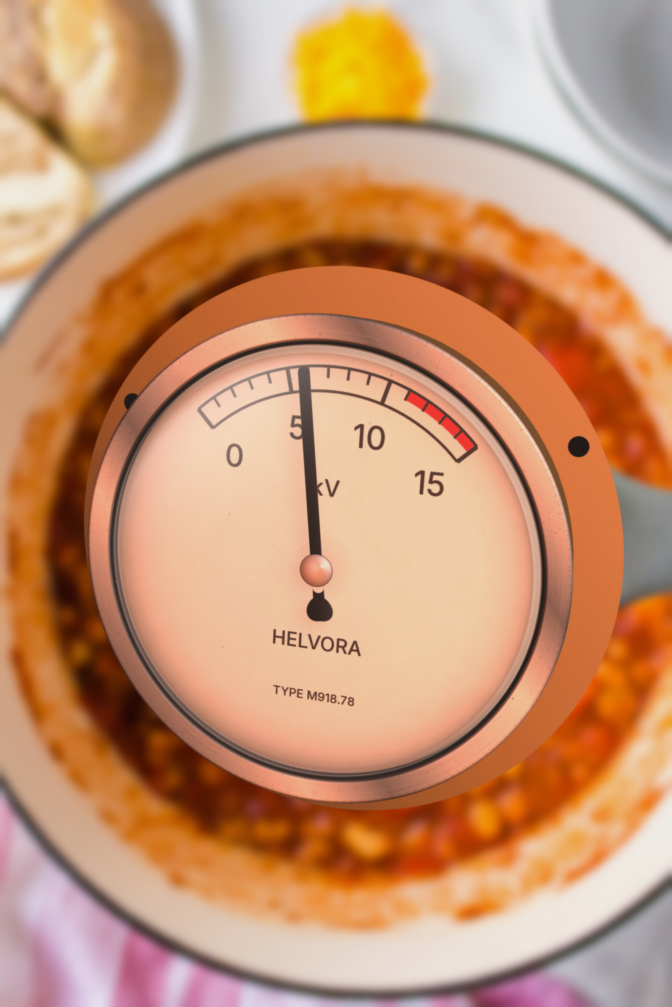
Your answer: 6
